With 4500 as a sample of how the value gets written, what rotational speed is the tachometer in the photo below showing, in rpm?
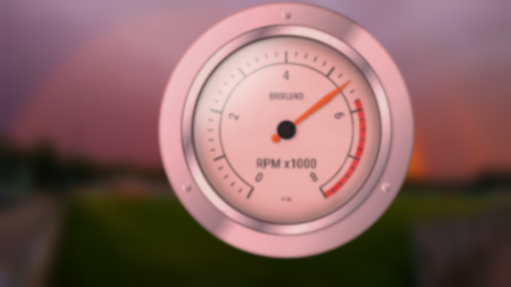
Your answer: 5400
